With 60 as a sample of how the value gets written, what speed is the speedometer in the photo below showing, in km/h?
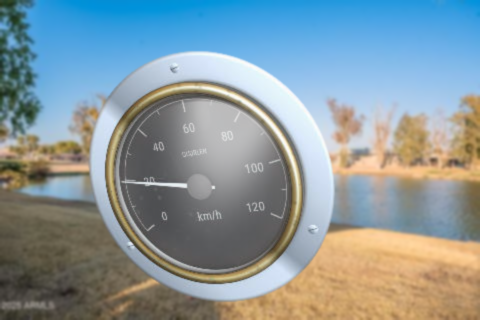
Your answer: 20
